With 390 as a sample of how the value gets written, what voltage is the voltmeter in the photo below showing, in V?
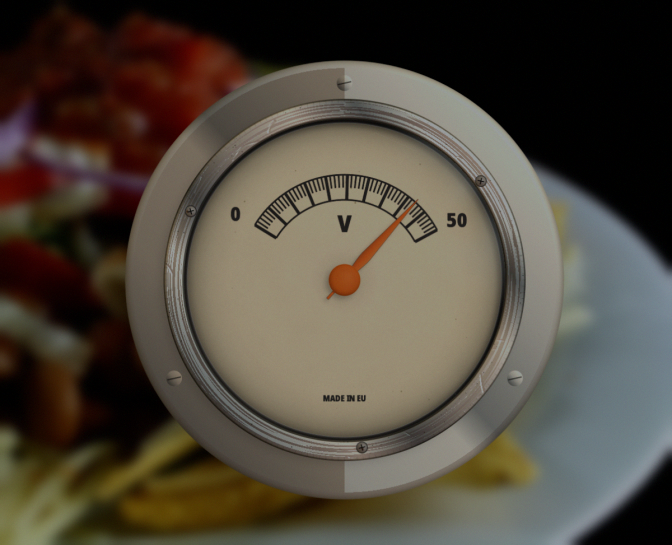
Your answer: 42
